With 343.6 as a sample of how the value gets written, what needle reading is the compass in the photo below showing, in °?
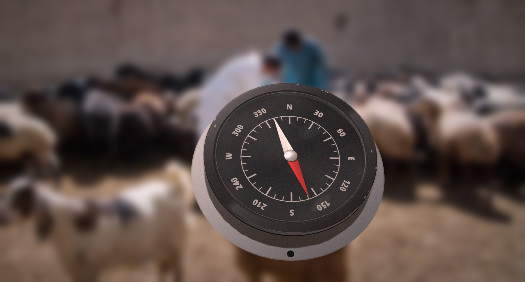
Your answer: 160
